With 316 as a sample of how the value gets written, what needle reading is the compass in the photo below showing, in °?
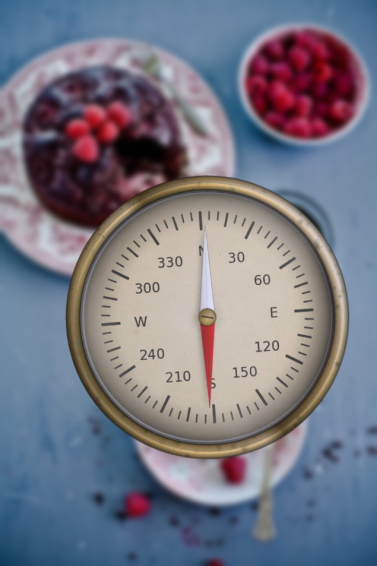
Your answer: 182.5
